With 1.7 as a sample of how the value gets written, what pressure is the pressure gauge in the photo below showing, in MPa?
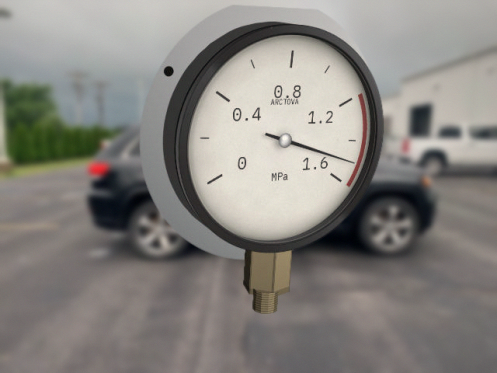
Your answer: 1.5
